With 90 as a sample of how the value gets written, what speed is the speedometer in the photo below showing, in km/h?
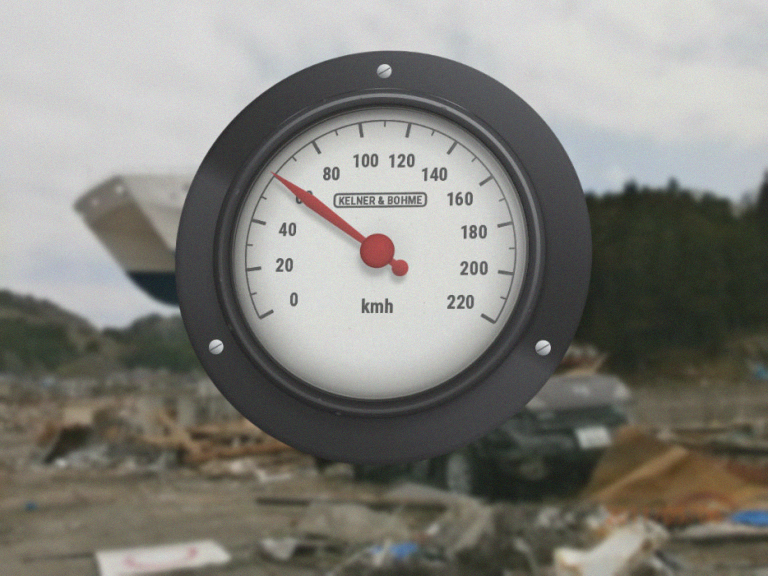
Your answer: 60
